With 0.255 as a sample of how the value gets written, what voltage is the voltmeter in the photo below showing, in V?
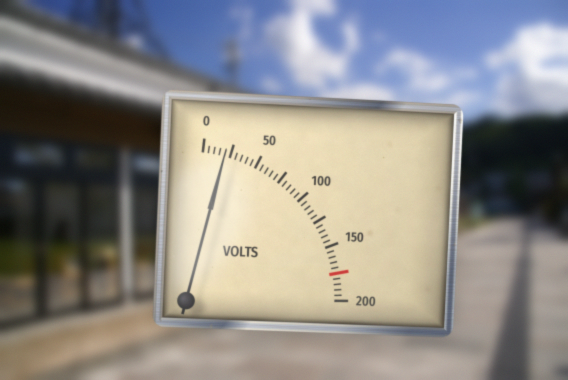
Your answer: 20
